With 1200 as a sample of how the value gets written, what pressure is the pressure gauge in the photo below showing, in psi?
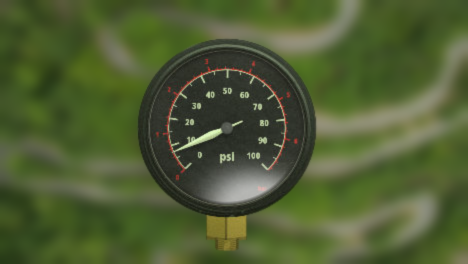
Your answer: 7.5
